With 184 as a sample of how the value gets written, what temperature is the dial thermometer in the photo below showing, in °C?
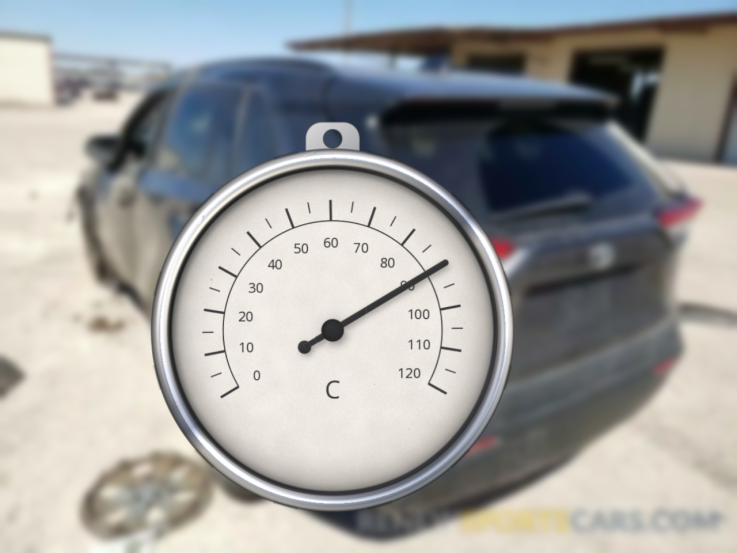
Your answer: 90
